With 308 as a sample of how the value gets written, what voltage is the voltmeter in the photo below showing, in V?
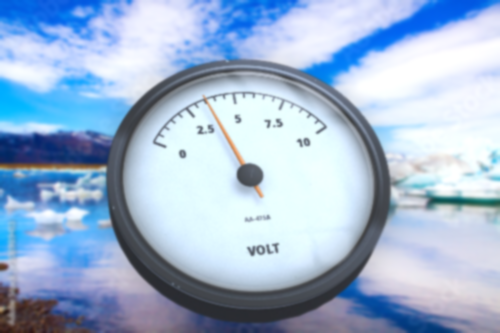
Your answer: 3.5
